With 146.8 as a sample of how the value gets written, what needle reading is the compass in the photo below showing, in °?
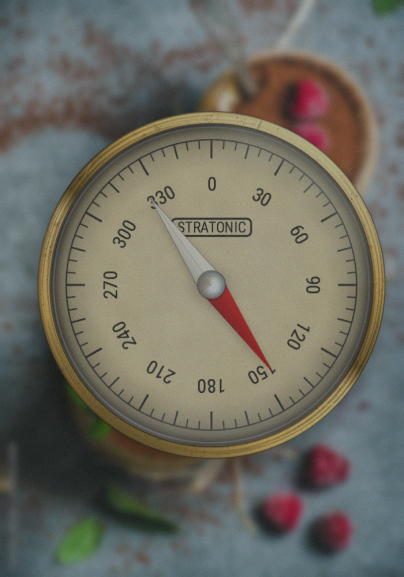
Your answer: 145
